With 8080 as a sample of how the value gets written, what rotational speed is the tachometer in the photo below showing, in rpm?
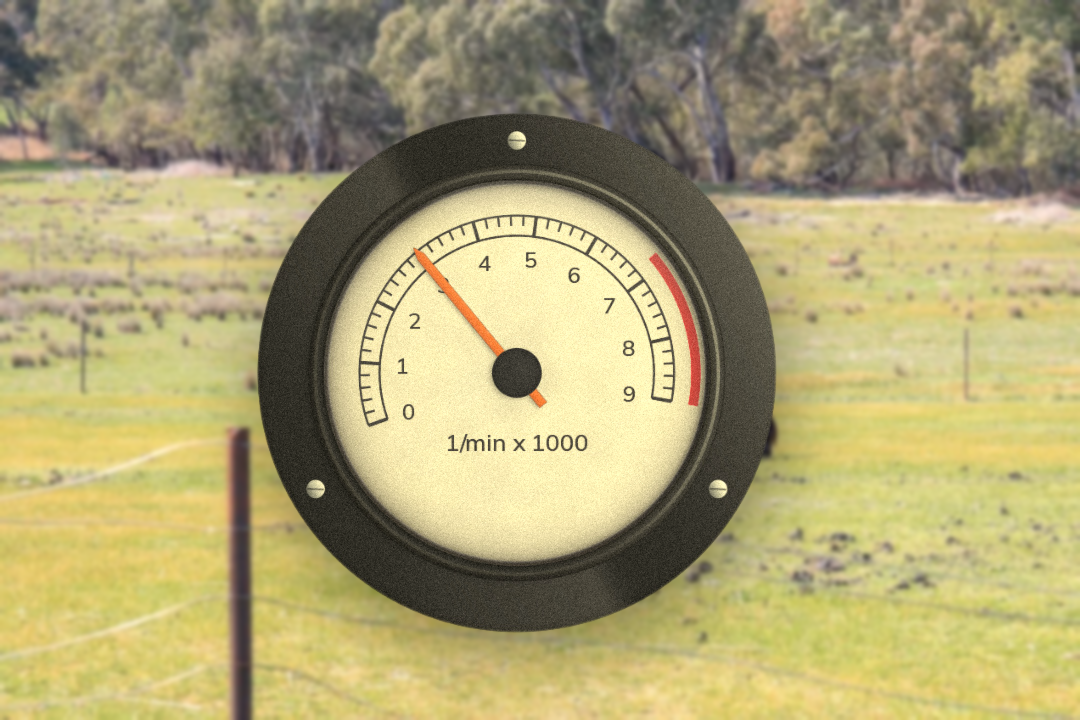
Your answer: 3000
